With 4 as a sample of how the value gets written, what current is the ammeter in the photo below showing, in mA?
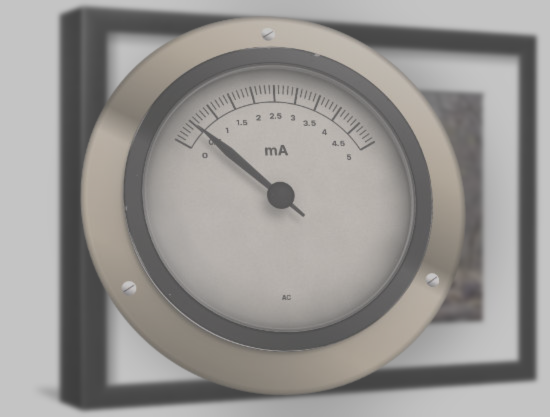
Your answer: 0.5
